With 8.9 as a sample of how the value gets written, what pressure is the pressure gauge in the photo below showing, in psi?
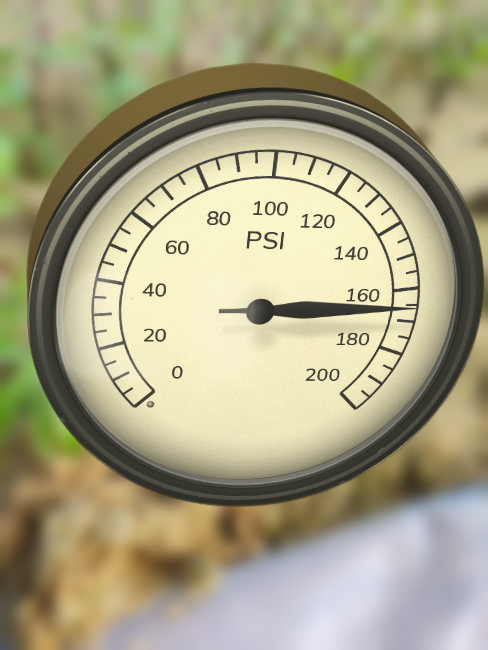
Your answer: 165
